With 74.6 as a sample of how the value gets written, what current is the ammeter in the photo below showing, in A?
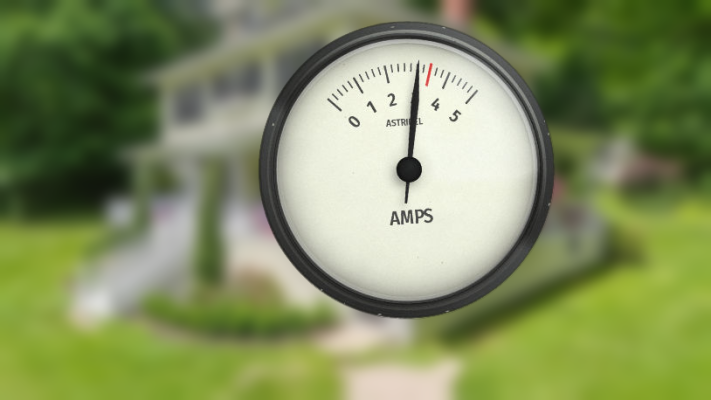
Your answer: 3
